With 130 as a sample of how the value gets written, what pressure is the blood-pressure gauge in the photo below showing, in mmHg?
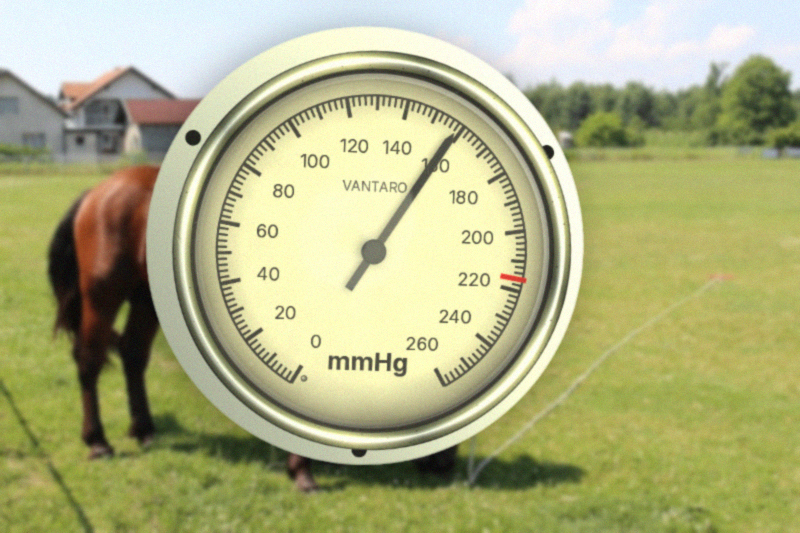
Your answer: 158
